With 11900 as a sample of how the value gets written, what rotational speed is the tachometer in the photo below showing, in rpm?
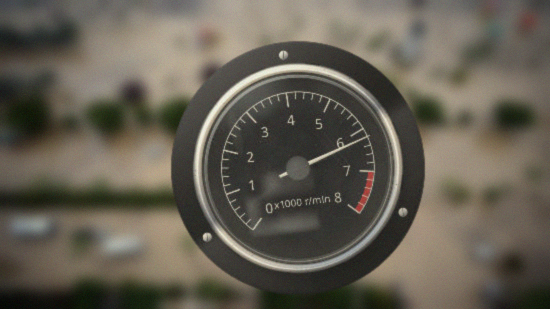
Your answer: 6200
